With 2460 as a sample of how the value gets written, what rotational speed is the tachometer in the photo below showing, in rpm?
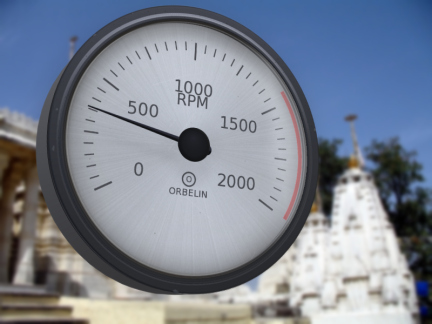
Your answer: 350
